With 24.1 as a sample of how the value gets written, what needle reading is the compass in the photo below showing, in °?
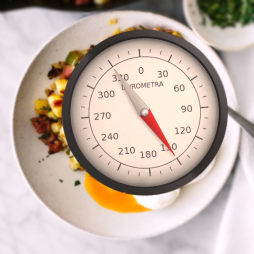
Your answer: 150
